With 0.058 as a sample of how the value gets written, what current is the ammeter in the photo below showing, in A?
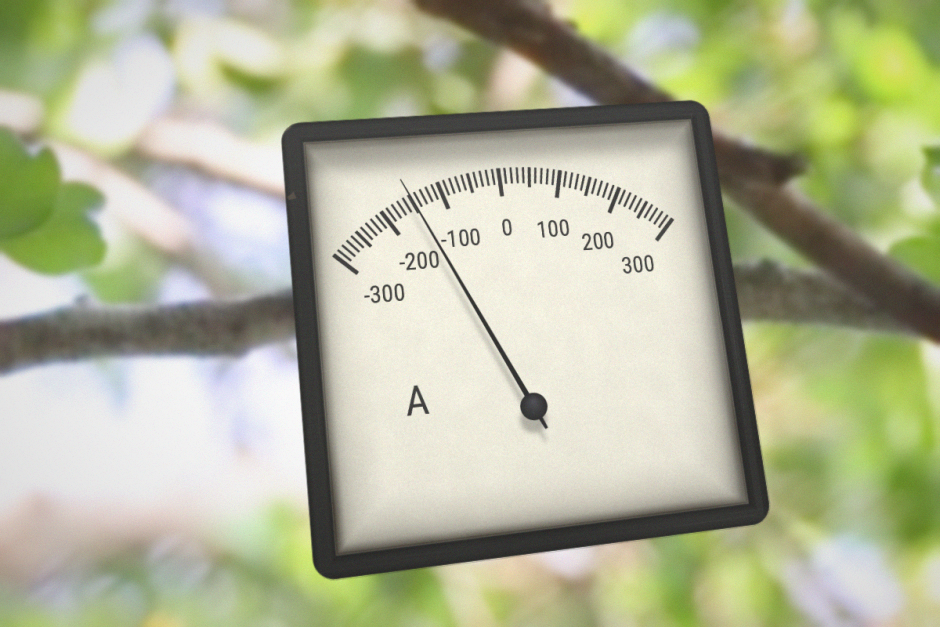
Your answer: -150
